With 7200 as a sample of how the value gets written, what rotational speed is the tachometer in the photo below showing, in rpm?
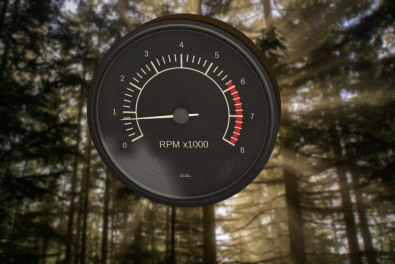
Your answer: 800
